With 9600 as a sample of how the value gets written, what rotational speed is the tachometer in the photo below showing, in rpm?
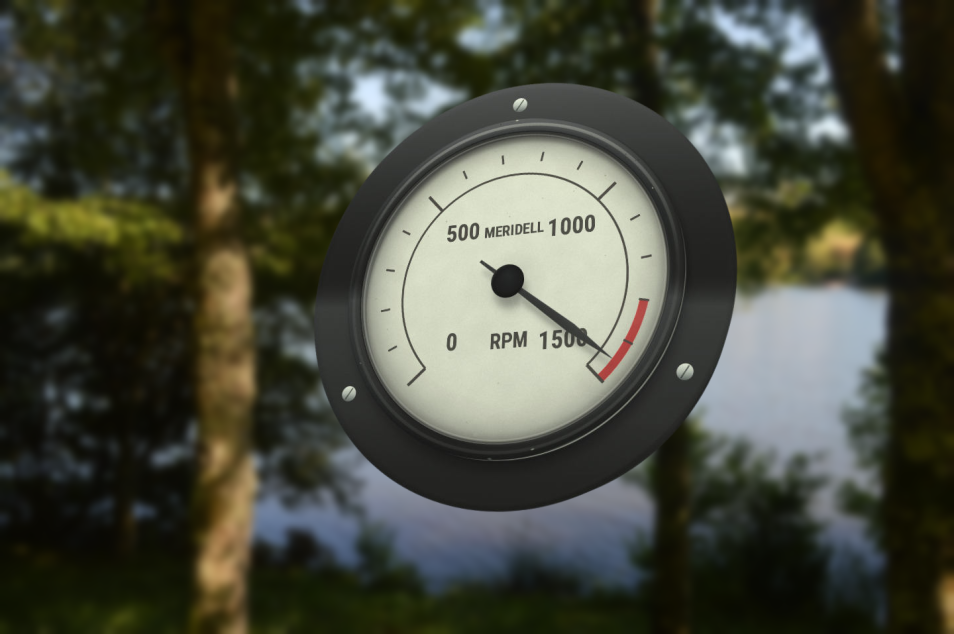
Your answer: 1450
